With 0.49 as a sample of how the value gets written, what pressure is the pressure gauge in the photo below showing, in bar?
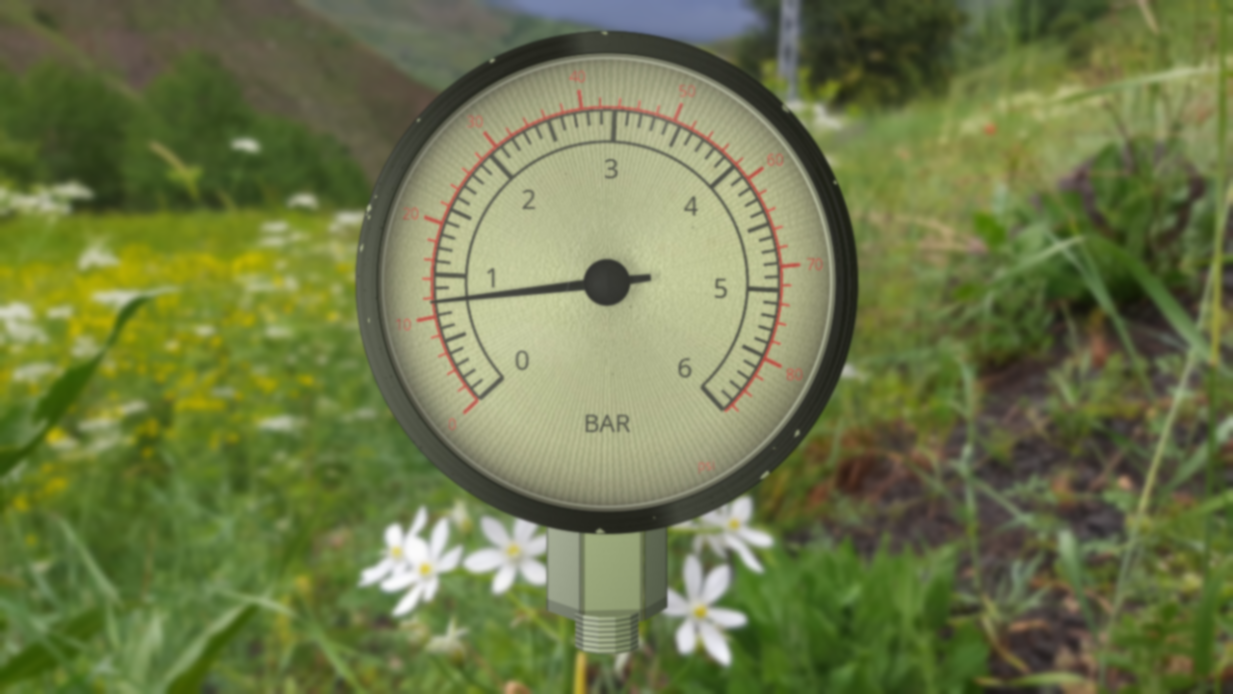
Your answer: 0.8
